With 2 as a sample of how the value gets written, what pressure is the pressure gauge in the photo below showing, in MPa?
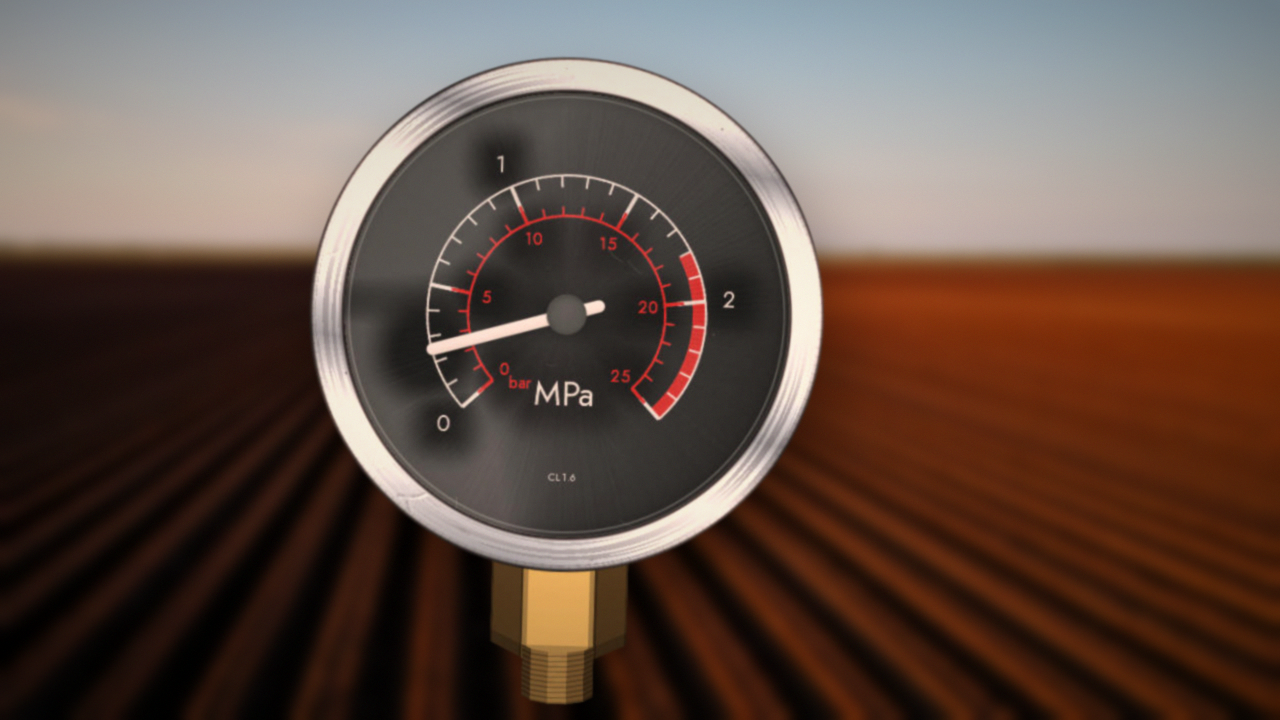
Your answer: 0.25
